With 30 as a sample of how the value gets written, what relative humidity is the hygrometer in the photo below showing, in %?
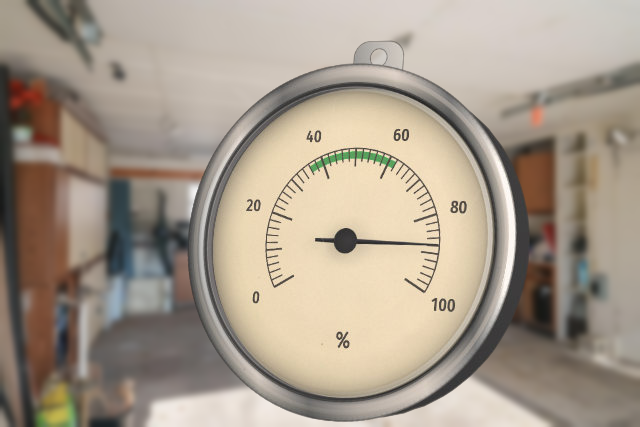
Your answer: 88
